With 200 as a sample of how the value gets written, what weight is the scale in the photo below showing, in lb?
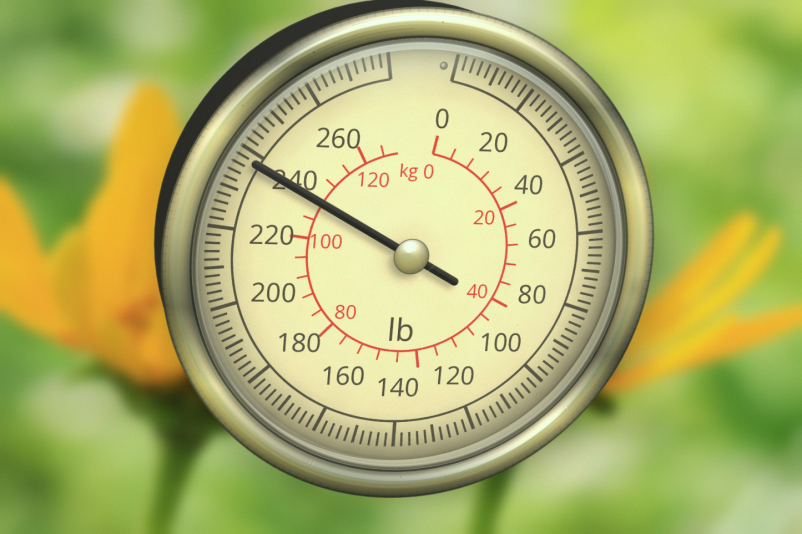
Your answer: 238
